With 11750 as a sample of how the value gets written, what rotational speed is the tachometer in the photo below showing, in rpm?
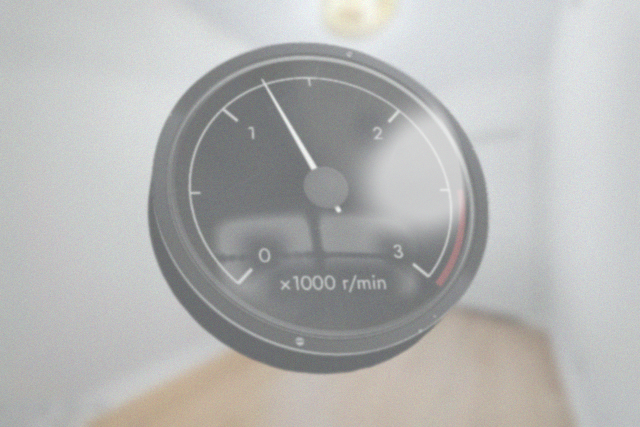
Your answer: 1250
